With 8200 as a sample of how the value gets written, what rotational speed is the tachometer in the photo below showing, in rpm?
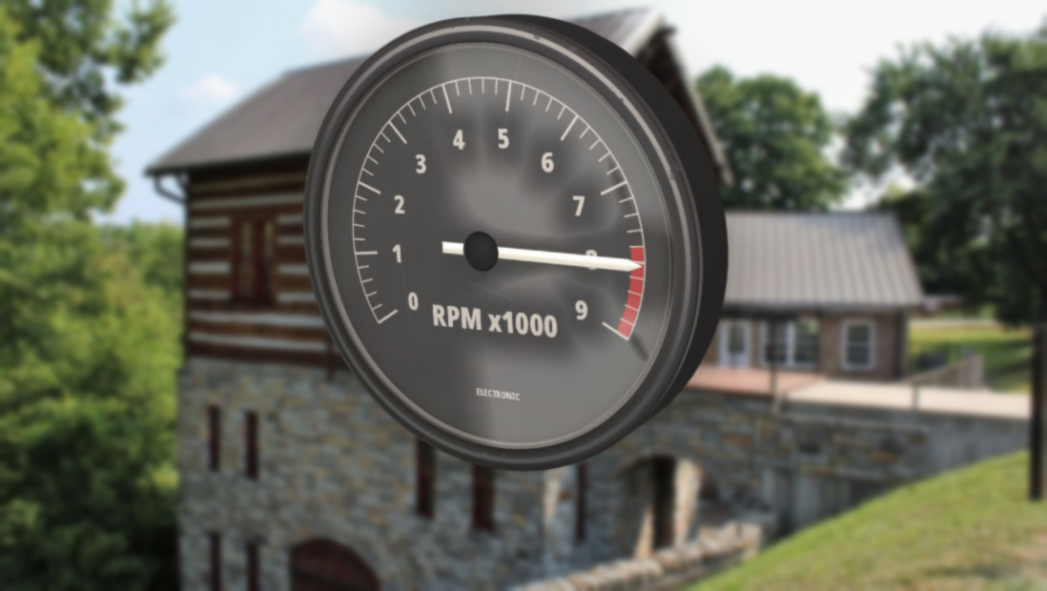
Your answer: 8000
